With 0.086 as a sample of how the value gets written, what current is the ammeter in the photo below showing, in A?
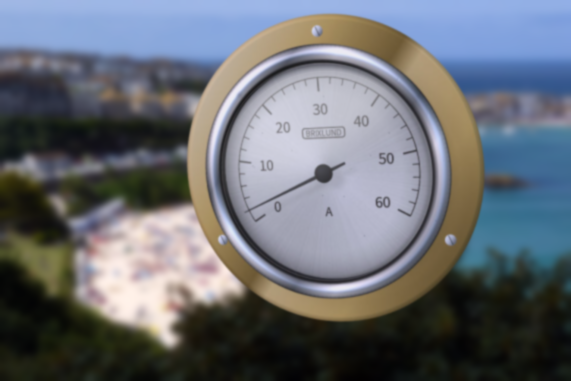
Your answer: 2
